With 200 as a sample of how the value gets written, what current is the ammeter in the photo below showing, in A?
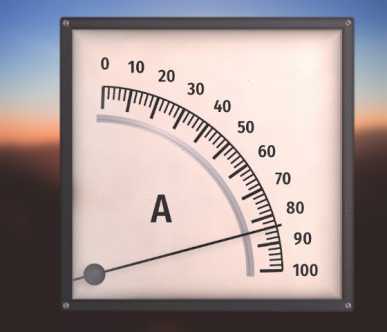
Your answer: 84
